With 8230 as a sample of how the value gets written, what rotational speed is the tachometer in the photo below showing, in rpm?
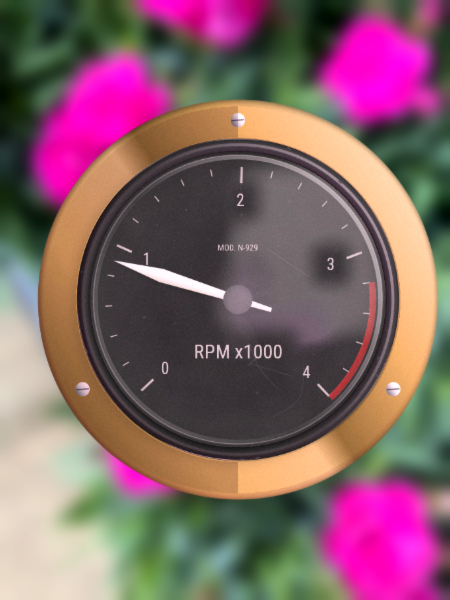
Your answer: 900
